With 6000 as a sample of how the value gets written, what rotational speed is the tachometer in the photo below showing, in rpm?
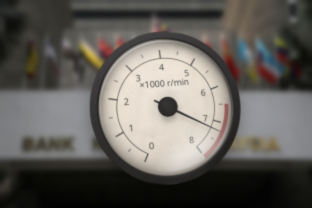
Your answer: 7250
